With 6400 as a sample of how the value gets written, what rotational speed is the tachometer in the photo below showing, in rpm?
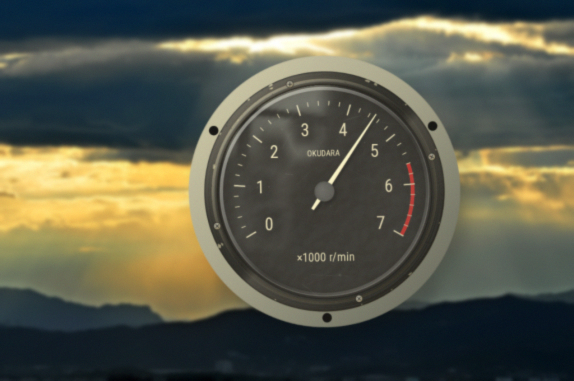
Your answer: 4500
